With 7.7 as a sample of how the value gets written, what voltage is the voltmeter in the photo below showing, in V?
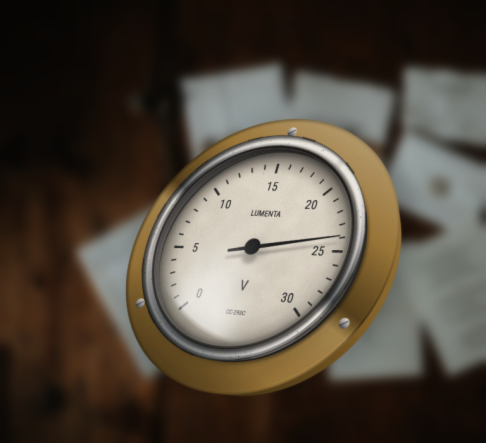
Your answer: 24
